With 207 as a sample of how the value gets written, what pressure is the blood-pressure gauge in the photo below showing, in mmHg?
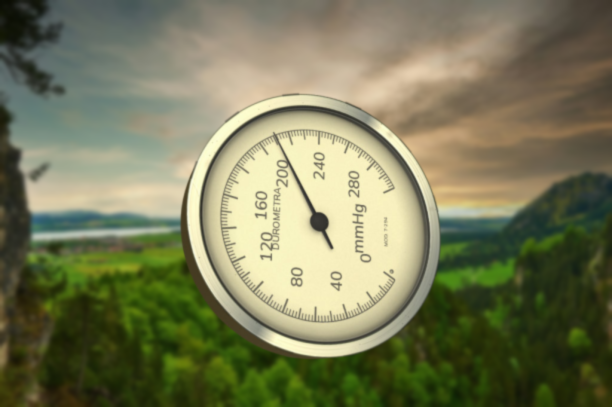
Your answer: 210
